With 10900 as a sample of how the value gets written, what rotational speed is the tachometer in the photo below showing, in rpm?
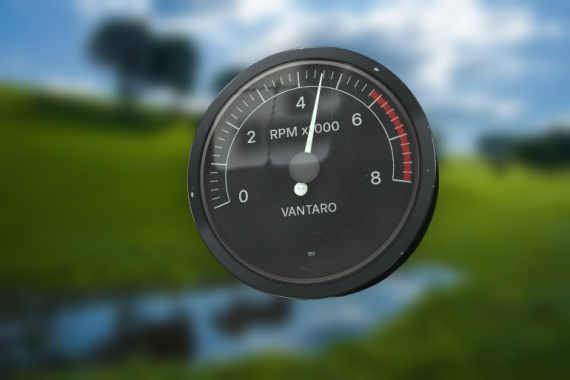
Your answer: 4600
